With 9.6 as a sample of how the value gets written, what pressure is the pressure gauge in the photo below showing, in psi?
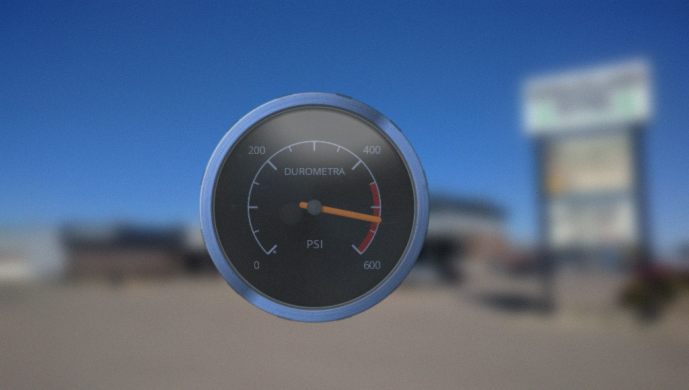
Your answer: 525
